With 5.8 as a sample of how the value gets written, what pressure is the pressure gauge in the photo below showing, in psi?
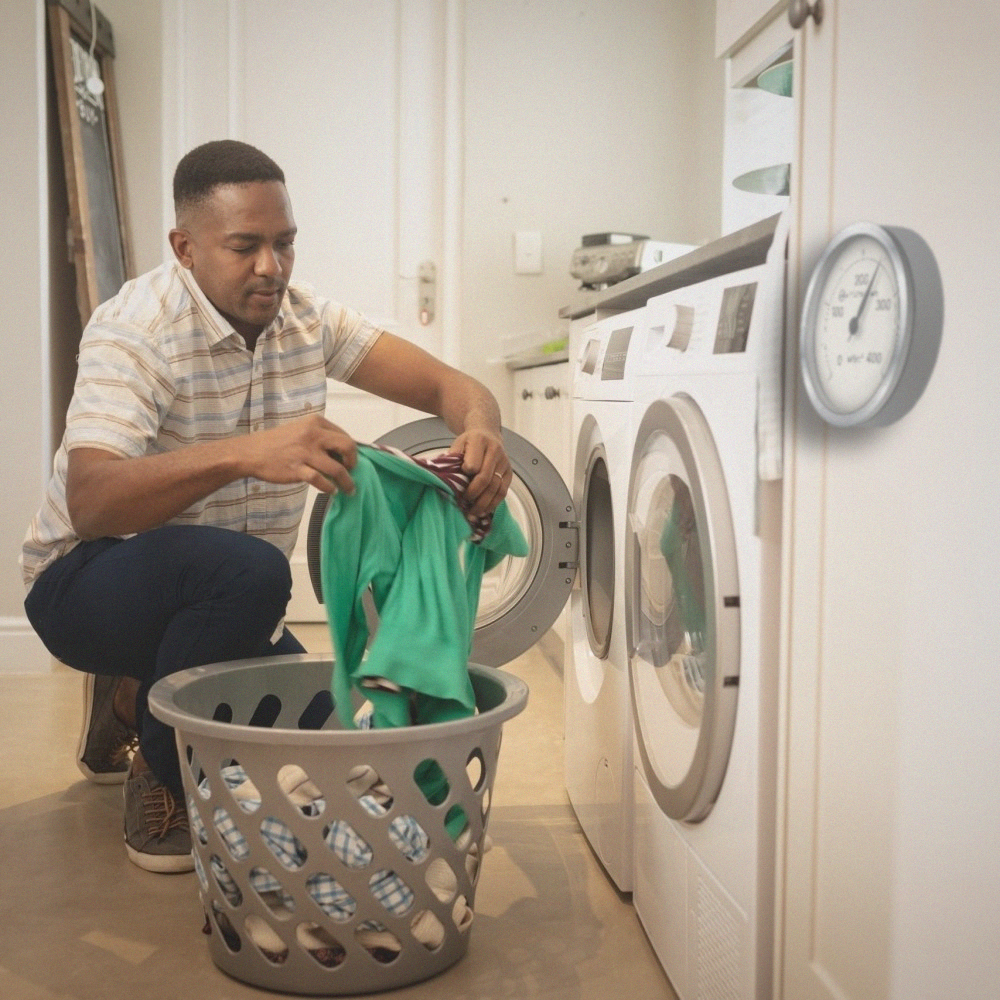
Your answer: 250
